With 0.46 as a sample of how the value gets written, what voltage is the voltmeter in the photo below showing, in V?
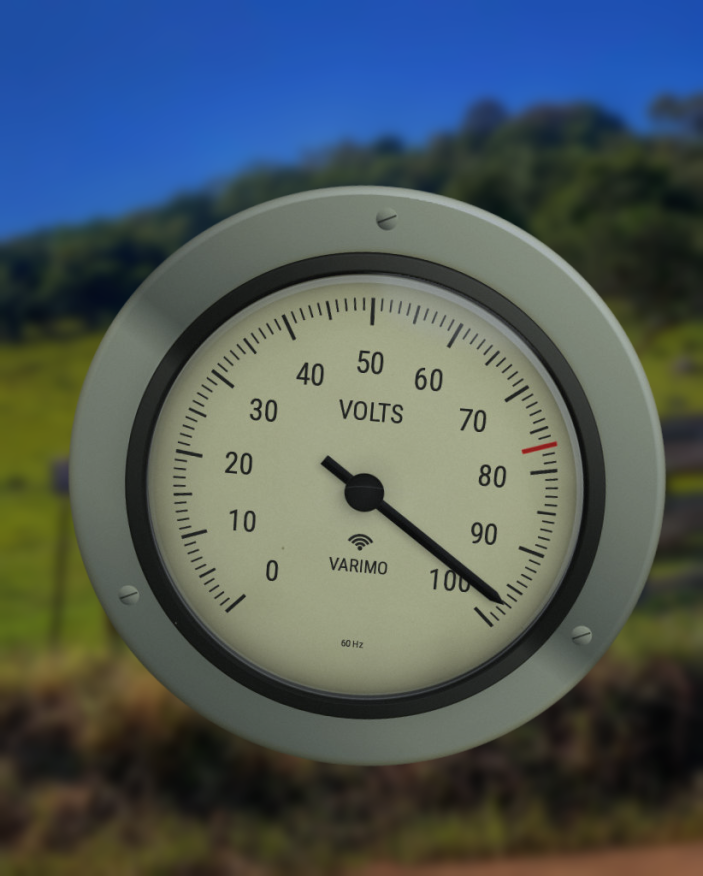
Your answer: 97
